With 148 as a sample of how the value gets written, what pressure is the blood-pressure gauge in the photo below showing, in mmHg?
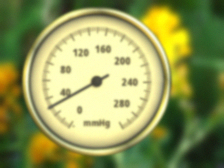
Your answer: 30
